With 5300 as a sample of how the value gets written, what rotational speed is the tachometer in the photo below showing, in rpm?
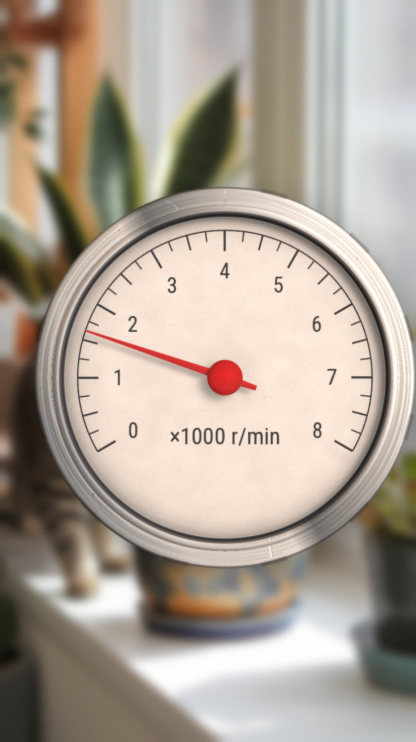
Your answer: 1625
